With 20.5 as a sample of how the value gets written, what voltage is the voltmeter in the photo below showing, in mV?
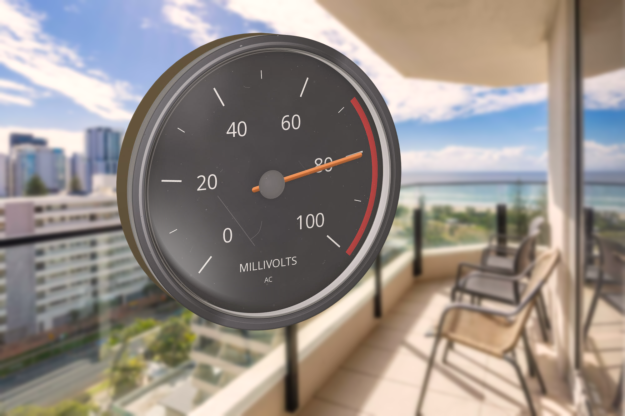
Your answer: 80
